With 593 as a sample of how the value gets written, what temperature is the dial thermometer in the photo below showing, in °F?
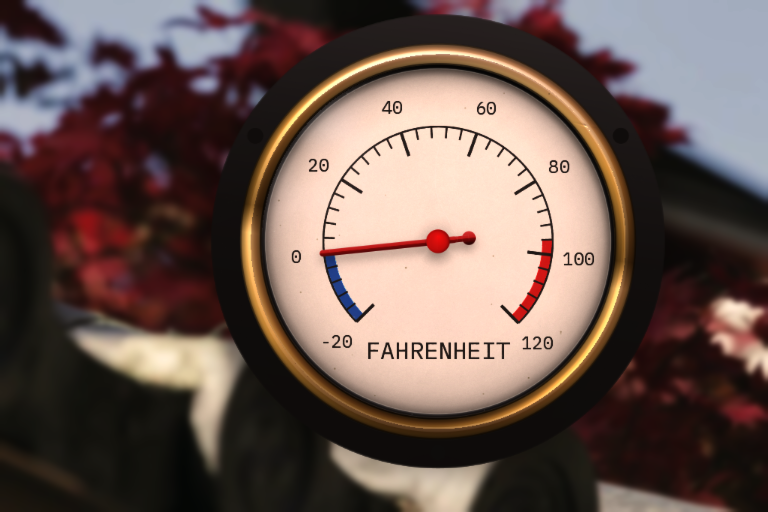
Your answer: 0
